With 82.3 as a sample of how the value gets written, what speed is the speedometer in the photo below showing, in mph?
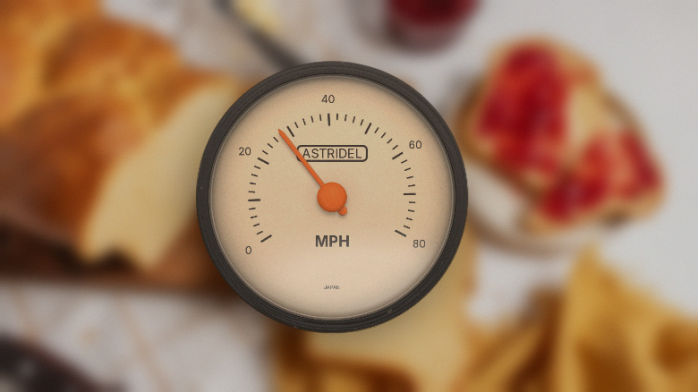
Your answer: 28
